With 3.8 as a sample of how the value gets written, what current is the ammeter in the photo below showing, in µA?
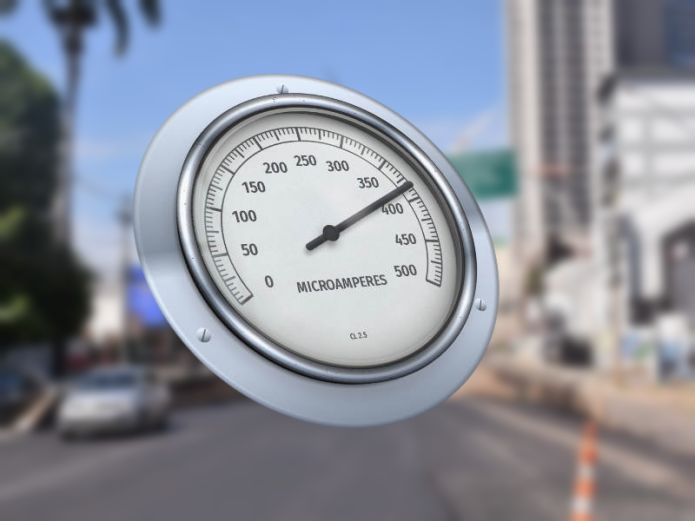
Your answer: 385
